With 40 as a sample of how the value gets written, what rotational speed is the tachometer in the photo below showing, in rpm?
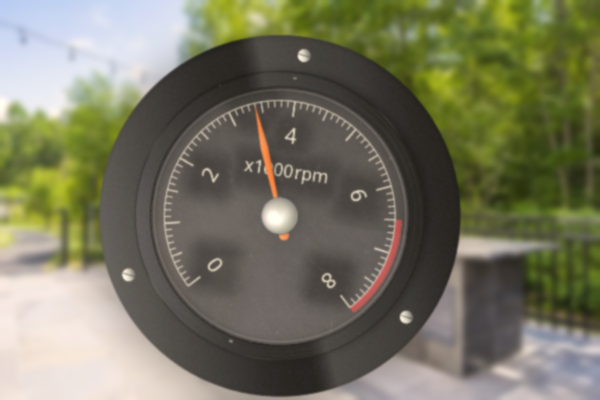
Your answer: 3400
